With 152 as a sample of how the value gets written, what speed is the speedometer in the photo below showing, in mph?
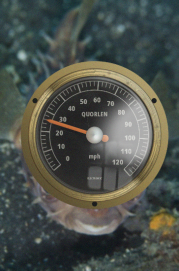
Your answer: 26
